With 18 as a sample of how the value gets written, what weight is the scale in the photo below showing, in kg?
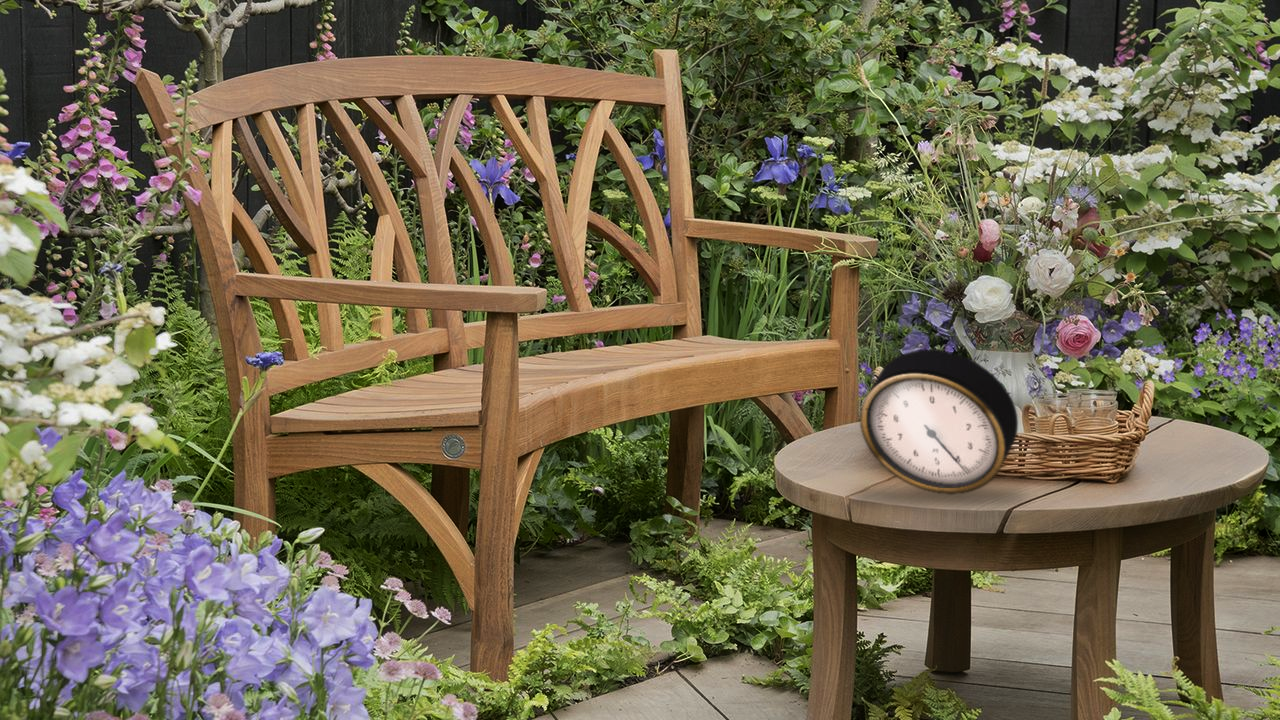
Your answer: 4
